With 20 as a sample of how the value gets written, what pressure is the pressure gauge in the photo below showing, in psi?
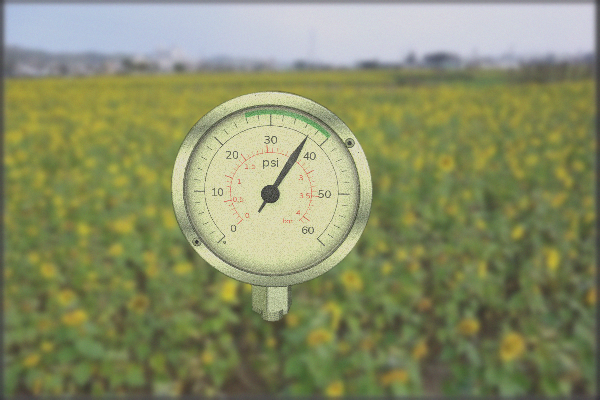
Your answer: 37
